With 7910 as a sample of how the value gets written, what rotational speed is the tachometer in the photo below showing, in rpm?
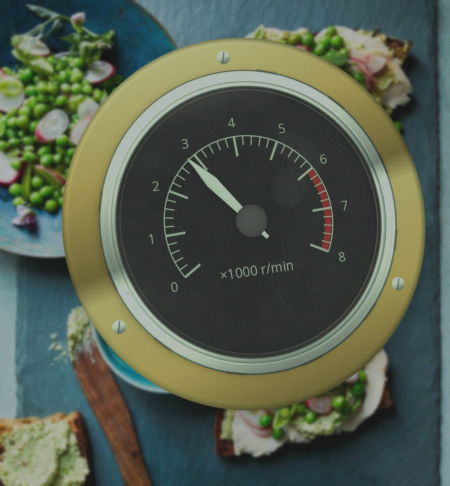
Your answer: 2800
